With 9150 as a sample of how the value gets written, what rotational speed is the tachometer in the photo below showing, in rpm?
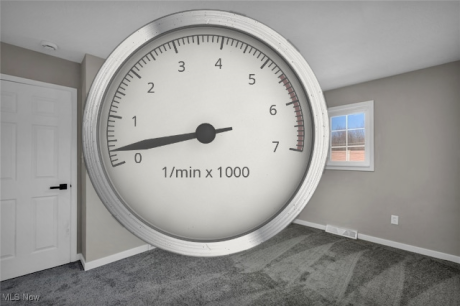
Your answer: 300
